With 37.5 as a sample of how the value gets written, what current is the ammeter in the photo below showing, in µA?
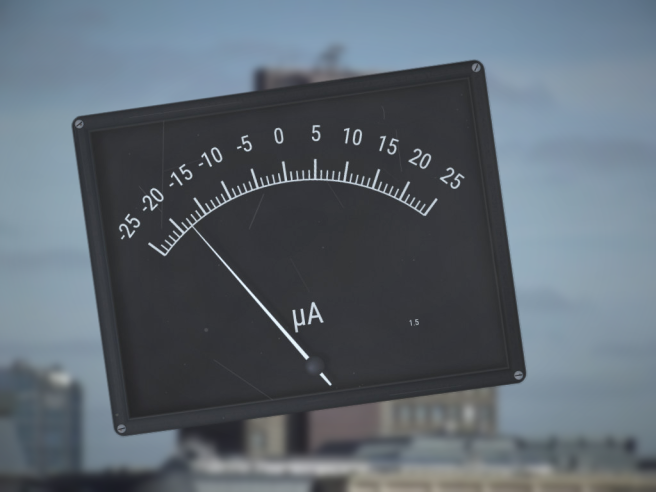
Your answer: -18
